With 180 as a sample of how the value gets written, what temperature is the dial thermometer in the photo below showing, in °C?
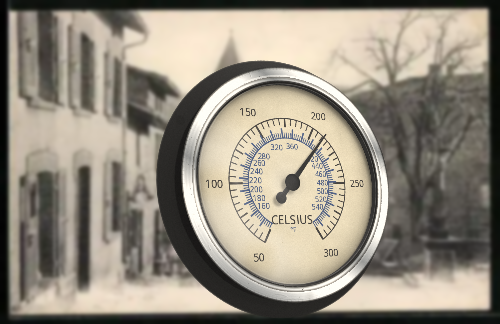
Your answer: 210
